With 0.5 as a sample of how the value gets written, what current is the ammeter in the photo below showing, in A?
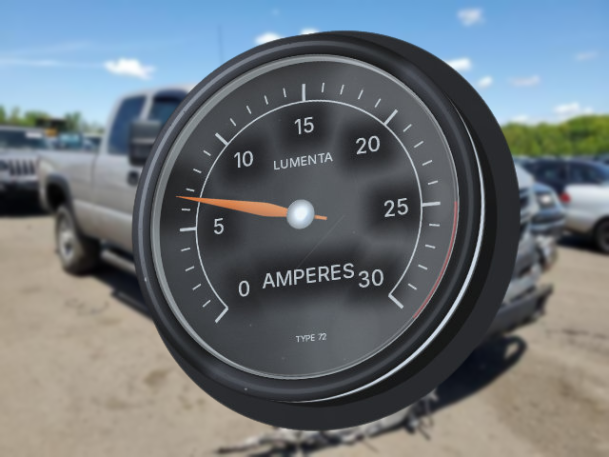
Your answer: 6.5
